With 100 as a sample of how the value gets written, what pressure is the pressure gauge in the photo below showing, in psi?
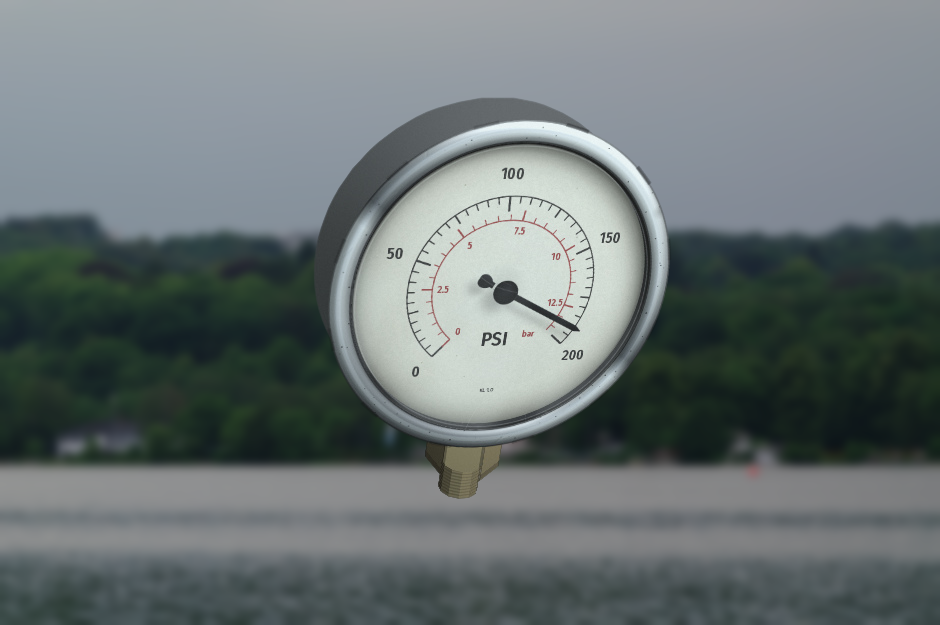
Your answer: 190
